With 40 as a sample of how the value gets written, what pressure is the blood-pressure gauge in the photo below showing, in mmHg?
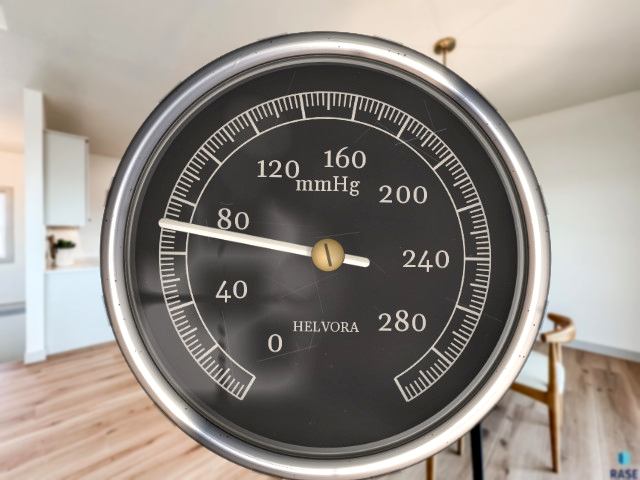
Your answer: 70
